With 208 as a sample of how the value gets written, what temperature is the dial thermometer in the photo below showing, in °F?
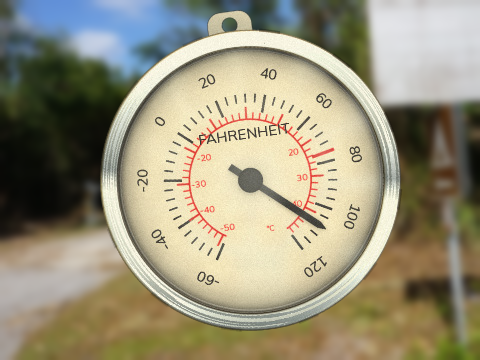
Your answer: 108
